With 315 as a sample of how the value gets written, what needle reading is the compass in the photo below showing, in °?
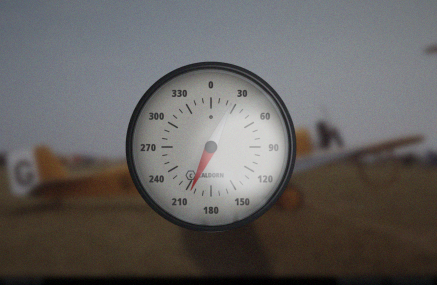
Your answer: 205
